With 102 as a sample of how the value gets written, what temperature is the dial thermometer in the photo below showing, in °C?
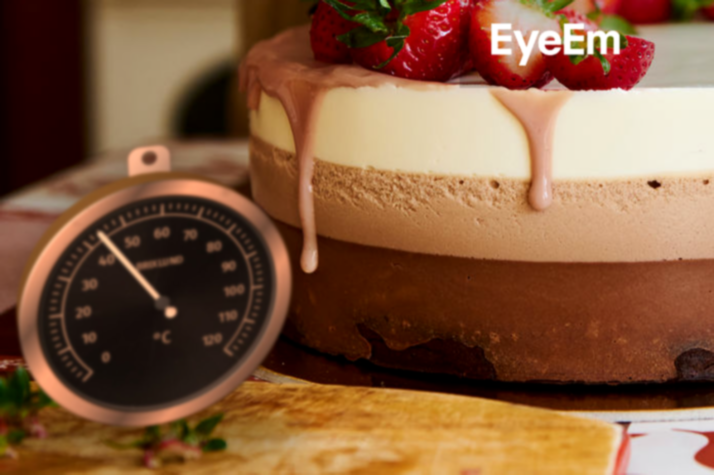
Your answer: 44
